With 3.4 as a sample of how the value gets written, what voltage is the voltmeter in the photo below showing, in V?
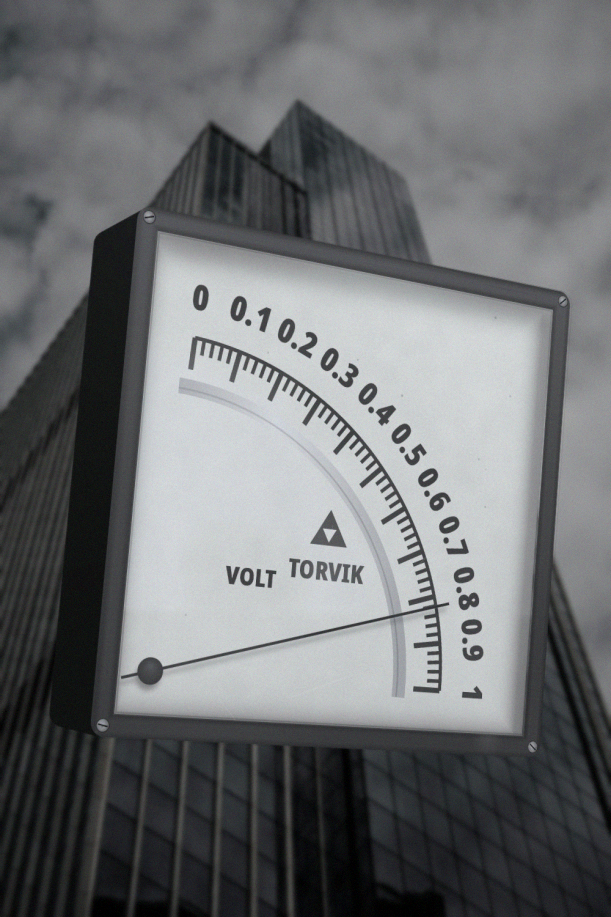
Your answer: 0.82
